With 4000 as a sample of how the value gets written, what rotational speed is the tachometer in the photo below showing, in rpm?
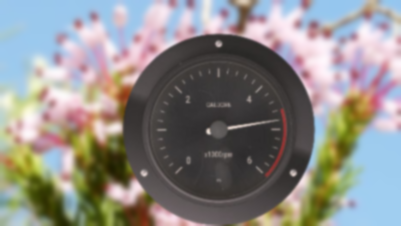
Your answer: 4800
